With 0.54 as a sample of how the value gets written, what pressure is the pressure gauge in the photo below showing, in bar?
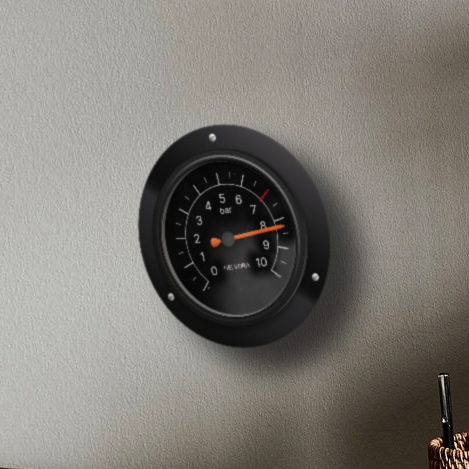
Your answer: 8.25
